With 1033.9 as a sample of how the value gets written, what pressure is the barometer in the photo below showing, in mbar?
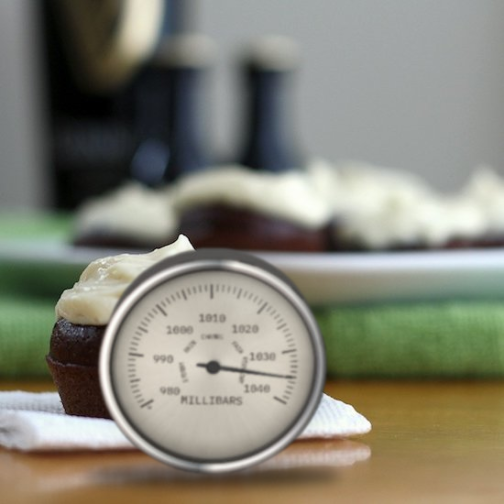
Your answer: 1035
